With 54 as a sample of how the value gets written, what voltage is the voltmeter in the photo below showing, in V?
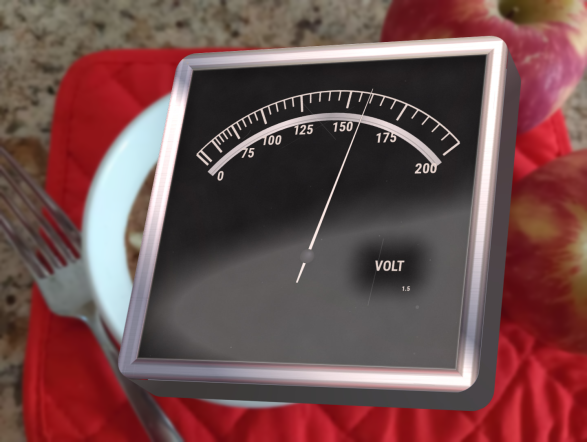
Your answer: 160
